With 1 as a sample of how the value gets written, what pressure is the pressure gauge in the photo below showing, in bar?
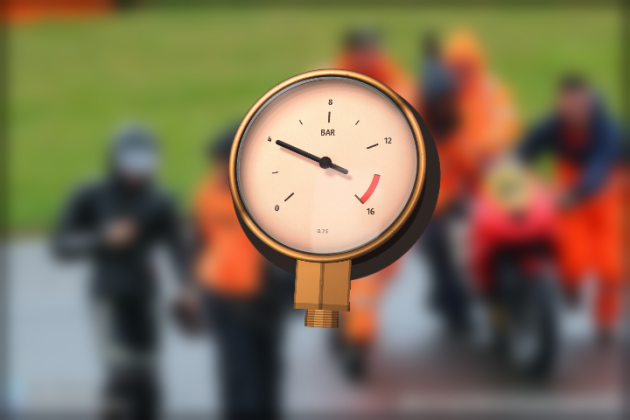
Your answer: 4
